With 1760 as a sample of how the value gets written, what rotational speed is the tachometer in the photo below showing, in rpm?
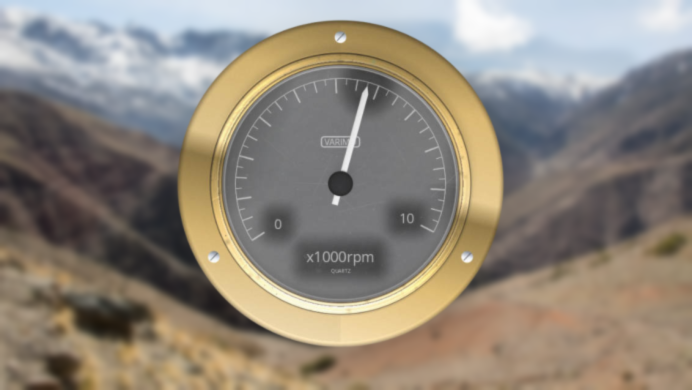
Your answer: 5750
